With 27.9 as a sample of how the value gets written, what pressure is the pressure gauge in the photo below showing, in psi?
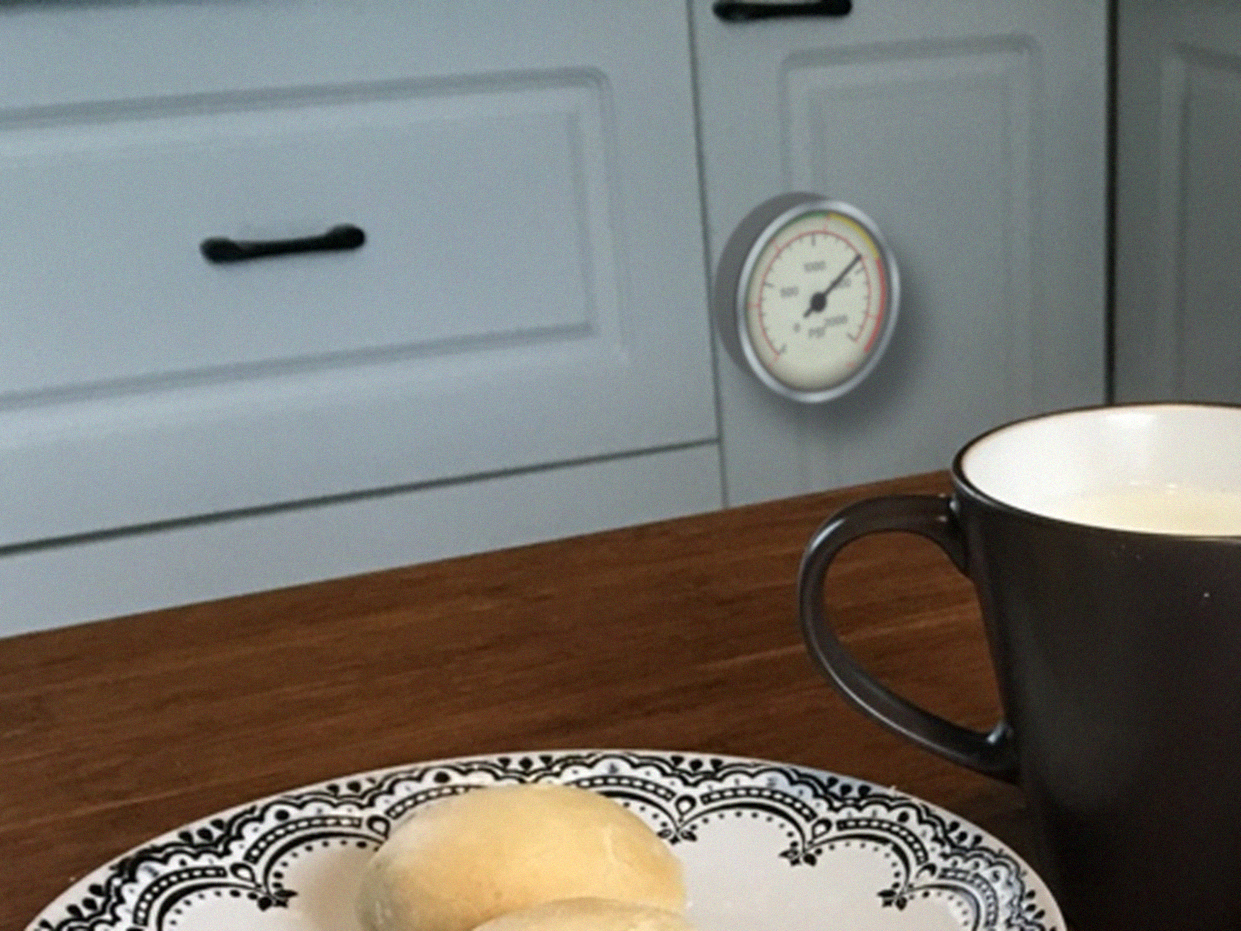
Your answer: 1400
